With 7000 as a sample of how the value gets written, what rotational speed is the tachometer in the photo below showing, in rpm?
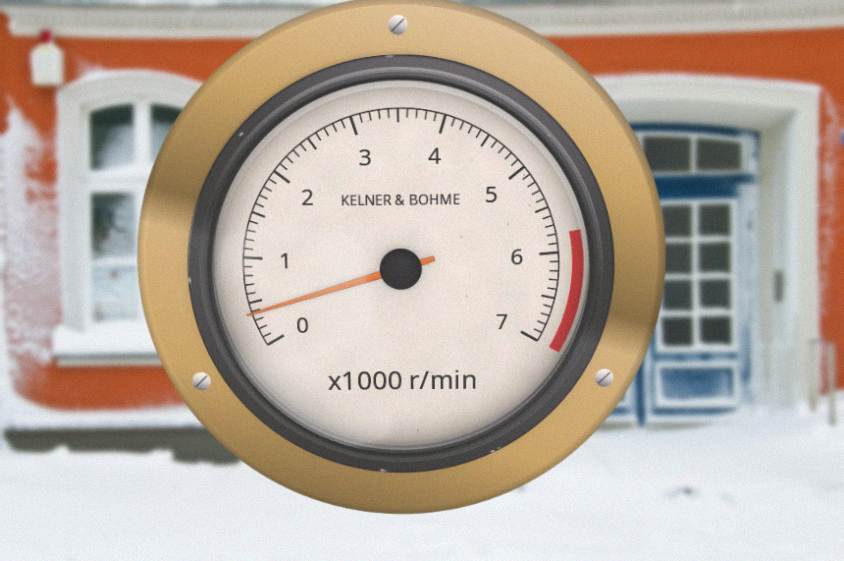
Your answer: 400
